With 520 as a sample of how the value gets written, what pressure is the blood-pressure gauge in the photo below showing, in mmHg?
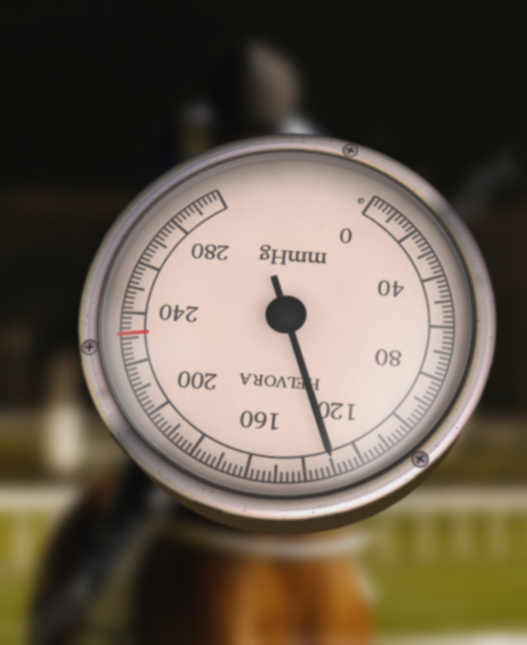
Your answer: 130
